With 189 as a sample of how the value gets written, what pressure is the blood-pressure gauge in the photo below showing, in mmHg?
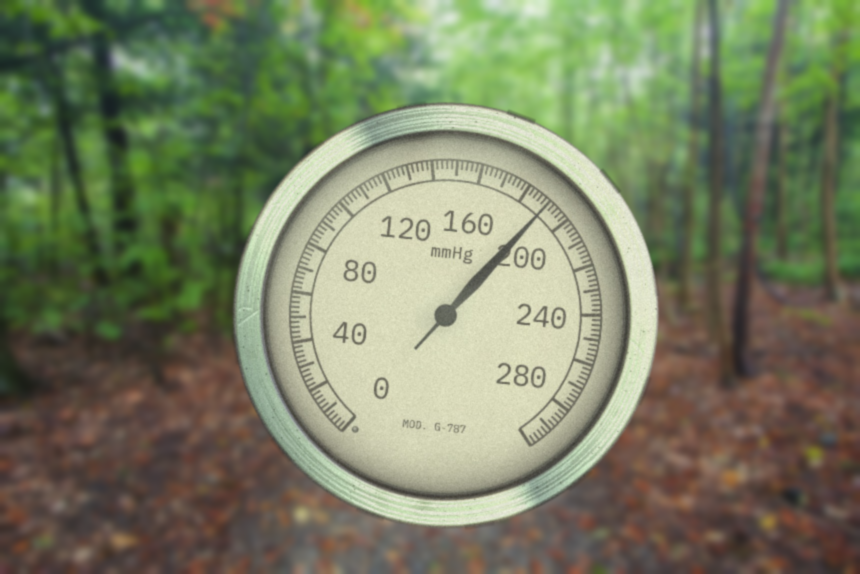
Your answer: 190
